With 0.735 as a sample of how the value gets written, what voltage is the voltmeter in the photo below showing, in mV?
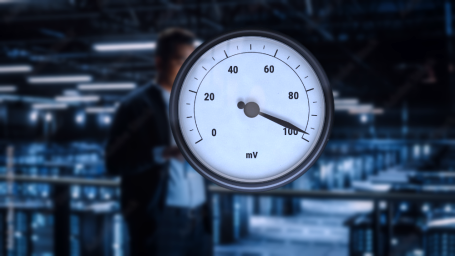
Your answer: 97.5
